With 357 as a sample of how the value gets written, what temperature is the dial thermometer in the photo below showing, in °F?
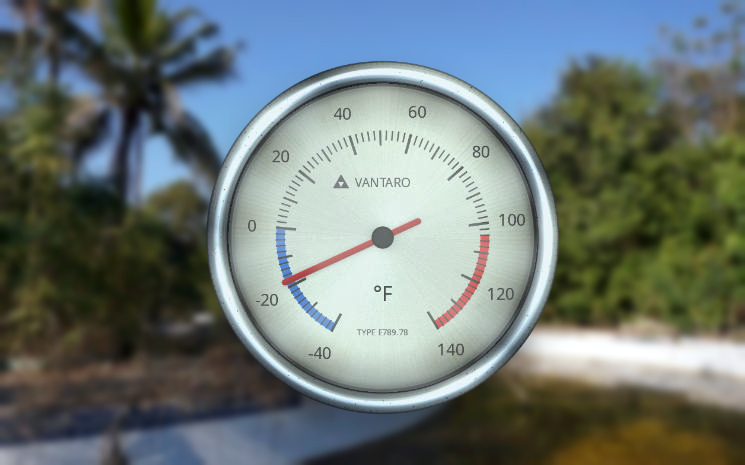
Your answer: -18
